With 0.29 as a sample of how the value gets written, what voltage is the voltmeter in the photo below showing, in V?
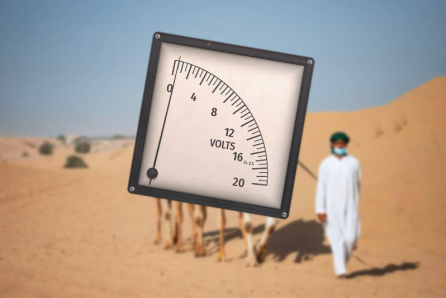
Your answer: 0.5
